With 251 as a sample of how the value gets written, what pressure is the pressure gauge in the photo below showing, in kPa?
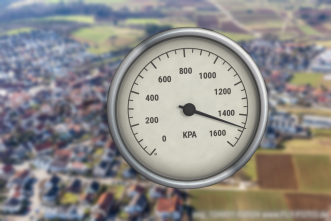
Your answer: 1475
